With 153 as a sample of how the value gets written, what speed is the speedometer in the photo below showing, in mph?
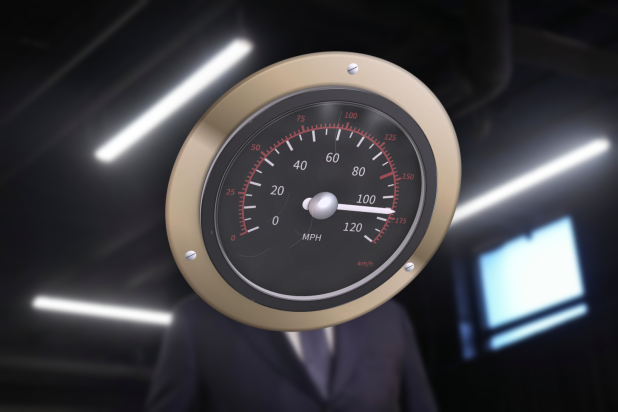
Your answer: 105
